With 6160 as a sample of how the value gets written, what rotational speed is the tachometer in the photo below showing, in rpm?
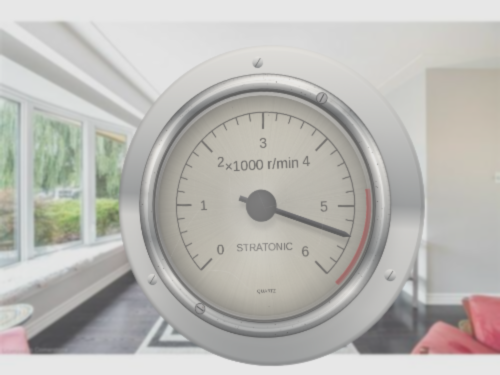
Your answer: 5400
